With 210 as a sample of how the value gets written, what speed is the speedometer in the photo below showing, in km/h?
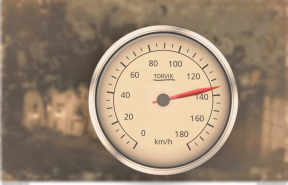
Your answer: 135
